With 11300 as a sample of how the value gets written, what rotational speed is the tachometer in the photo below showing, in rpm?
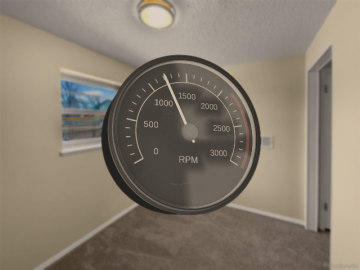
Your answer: 1200
